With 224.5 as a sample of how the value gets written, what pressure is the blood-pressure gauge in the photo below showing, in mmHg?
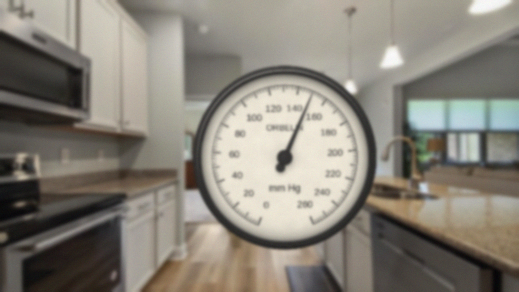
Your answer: 150
